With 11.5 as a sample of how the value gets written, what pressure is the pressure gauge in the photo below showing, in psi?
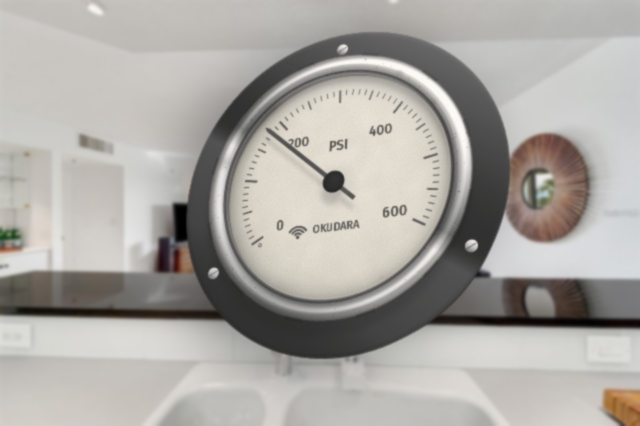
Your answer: 180
